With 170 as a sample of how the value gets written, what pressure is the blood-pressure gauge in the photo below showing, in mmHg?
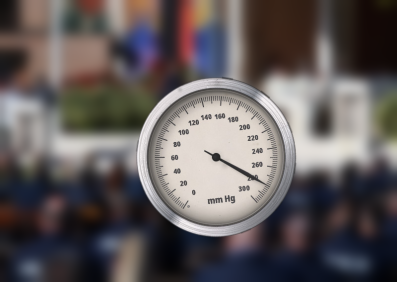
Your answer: 280
